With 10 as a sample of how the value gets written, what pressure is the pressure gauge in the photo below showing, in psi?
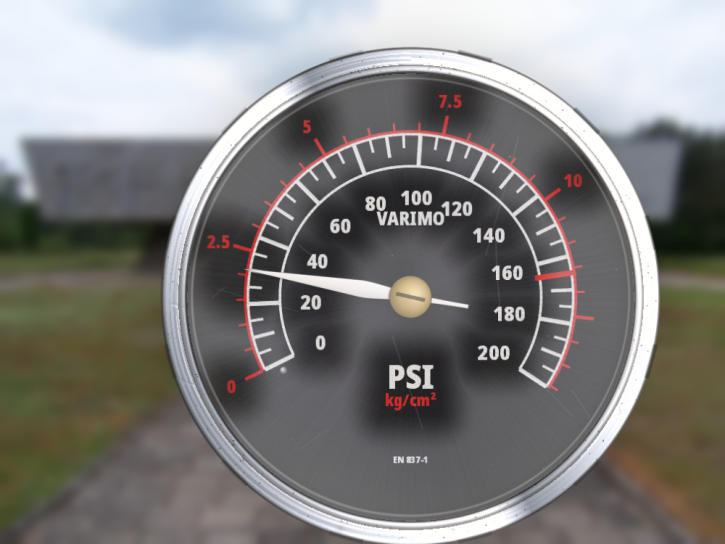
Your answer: 30
